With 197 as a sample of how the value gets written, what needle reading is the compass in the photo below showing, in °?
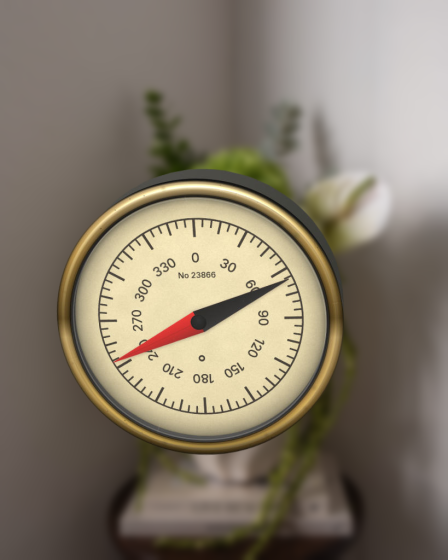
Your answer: 245
